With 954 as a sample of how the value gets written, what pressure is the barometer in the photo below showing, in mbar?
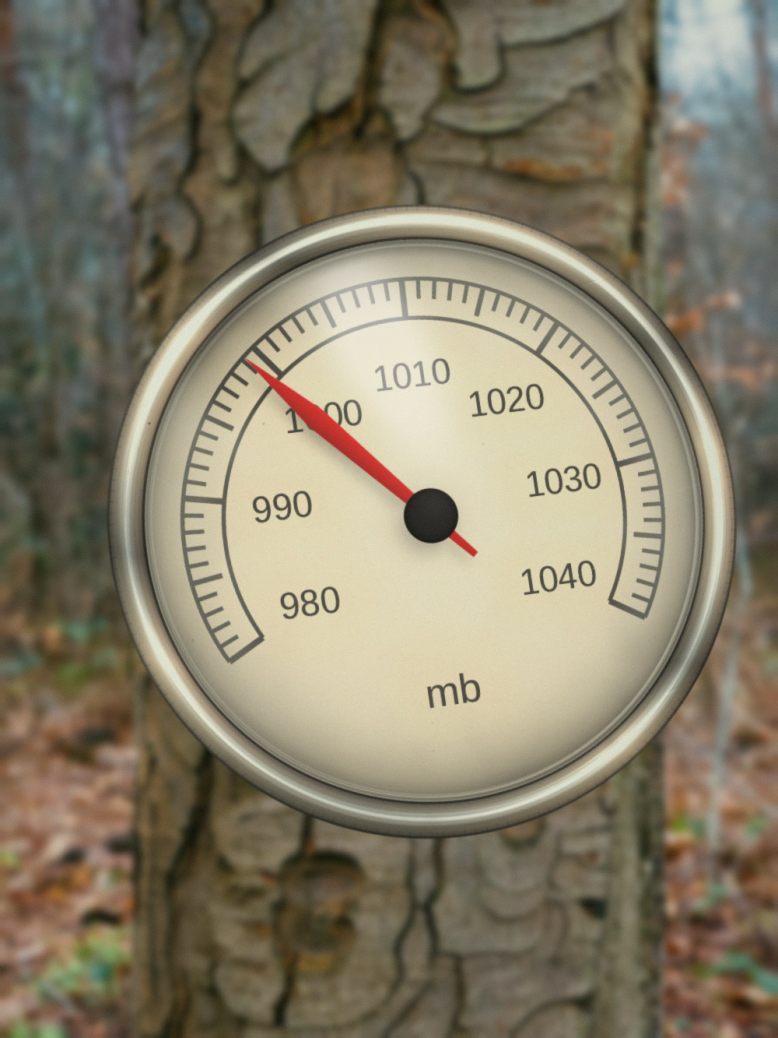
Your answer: 999
